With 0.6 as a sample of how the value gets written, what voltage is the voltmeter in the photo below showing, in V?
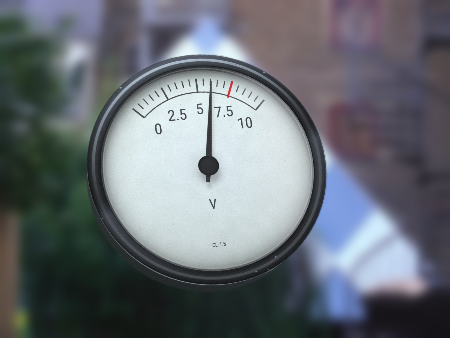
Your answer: 6
